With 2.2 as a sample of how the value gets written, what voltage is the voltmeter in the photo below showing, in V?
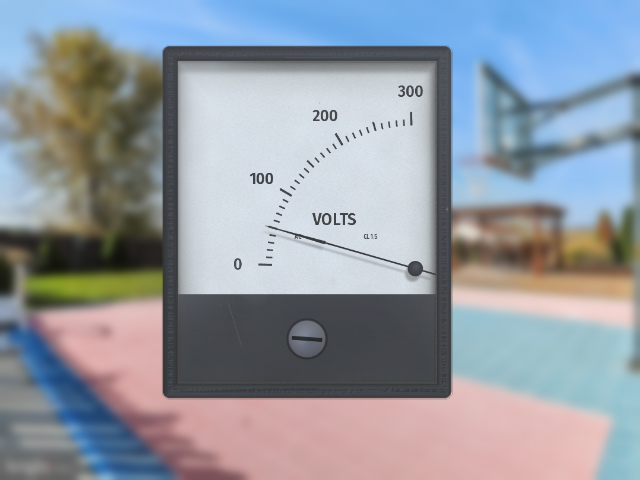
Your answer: 50
